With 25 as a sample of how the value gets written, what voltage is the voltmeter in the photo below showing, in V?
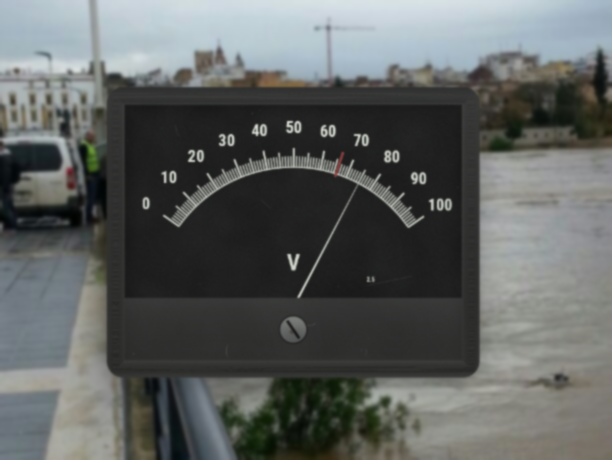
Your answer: 75
